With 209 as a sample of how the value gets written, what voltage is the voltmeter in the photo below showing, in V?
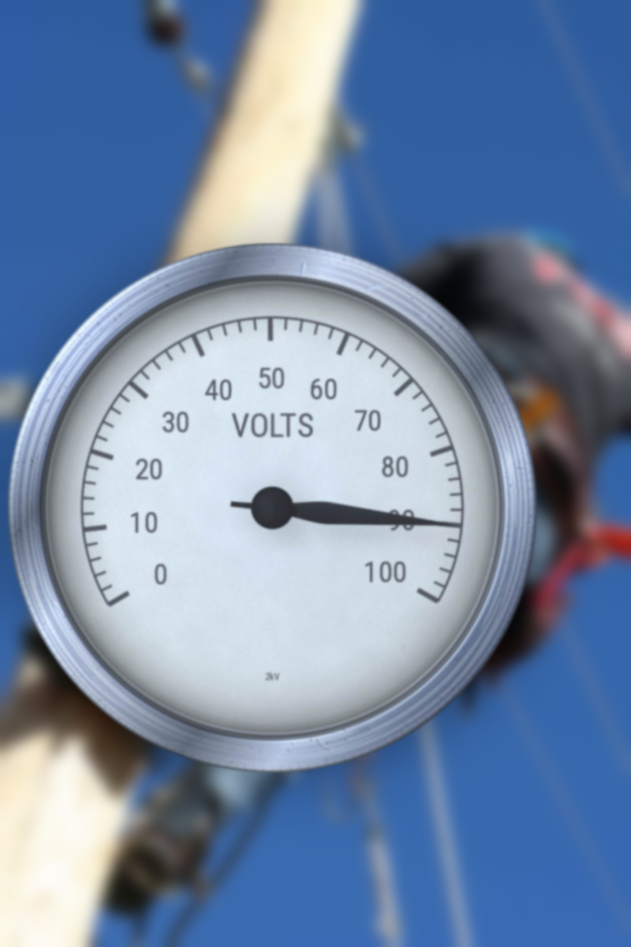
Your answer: 90
